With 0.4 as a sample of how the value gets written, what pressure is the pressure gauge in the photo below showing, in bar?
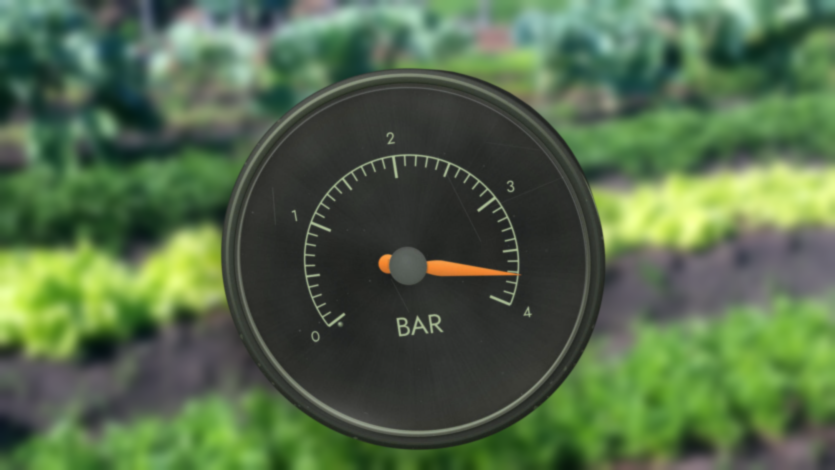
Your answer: 3.7
